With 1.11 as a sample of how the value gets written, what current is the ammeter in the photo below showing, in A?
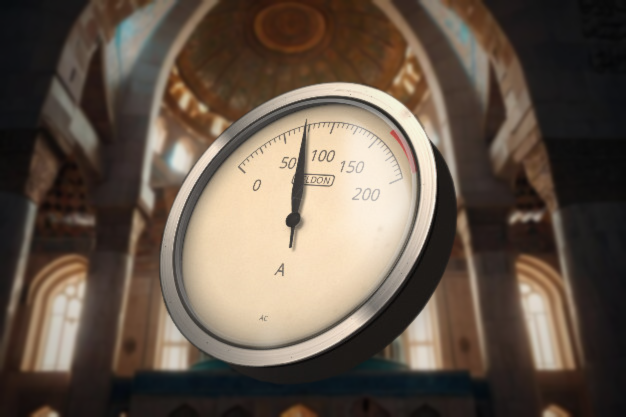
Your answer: 75
